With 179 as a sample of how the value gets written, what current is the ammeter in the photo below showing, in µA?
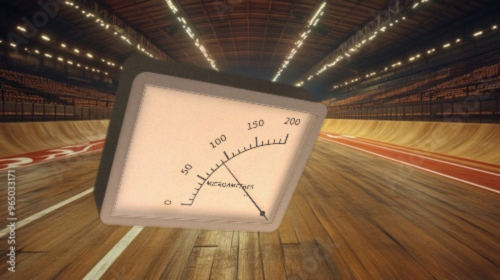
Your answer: 90
